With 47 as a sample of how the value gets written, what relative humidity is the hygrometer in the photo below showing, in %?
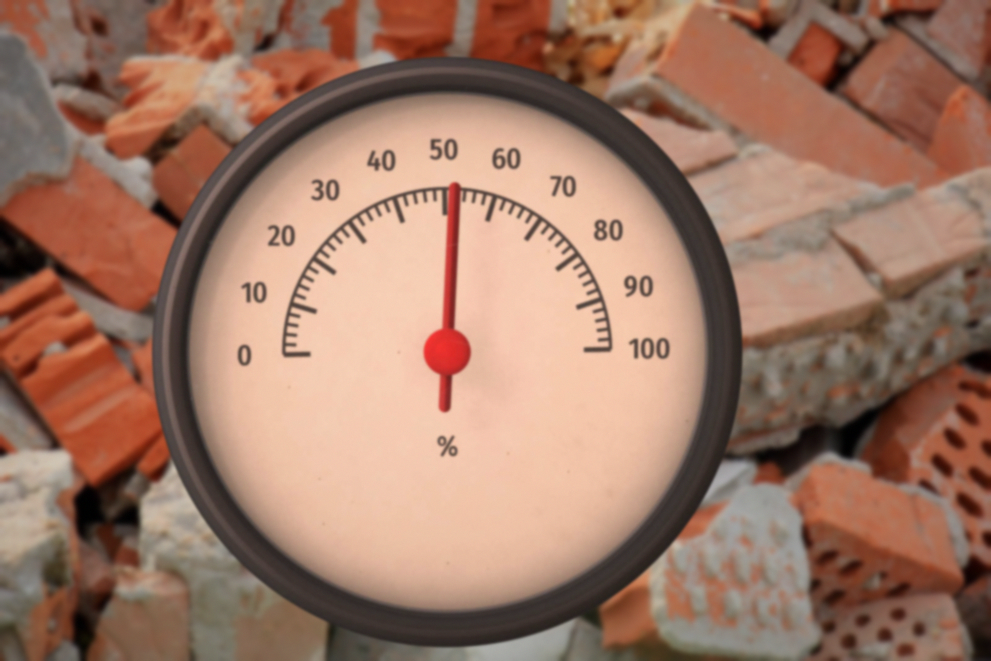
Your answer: 52
